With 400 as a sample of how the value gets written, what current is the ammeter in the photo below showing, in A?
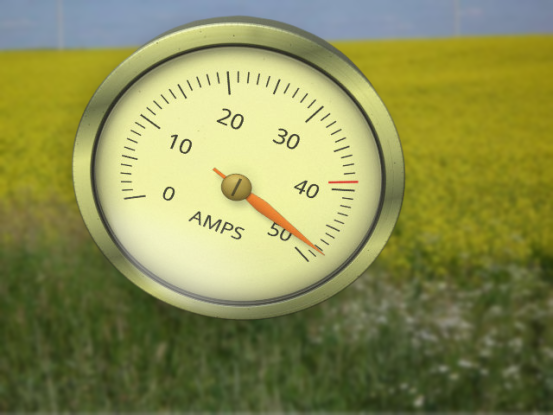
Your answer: 48
